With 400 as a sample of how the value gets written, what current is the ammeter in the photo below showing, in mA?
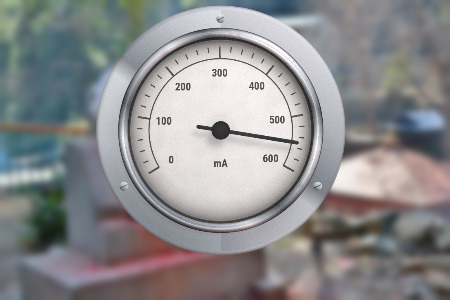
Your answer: 550
